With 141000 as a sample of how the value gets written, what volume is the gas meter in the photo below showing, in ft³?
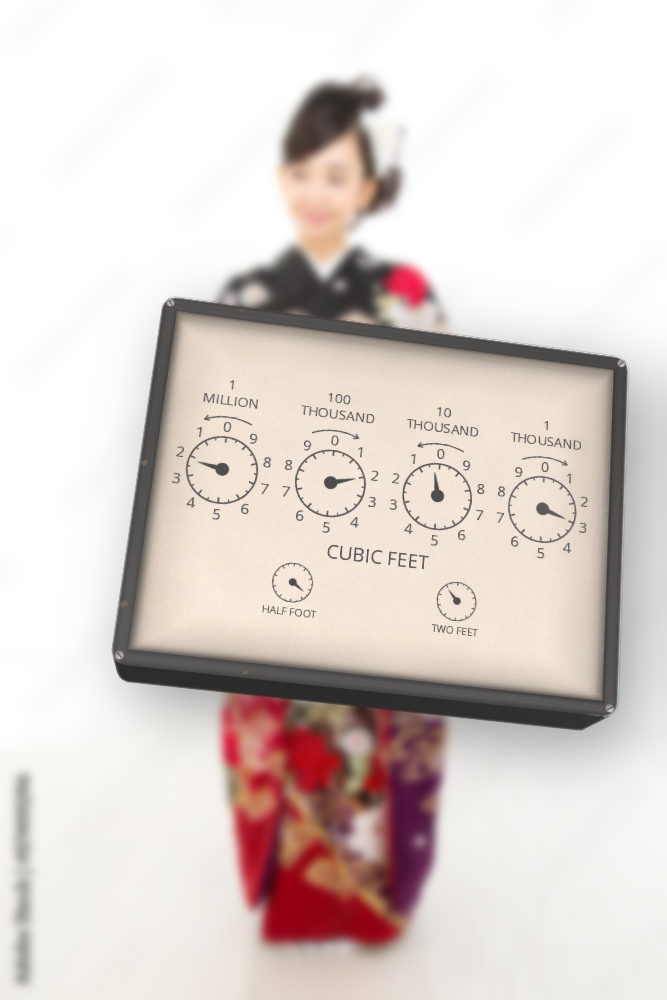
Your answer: 220300
